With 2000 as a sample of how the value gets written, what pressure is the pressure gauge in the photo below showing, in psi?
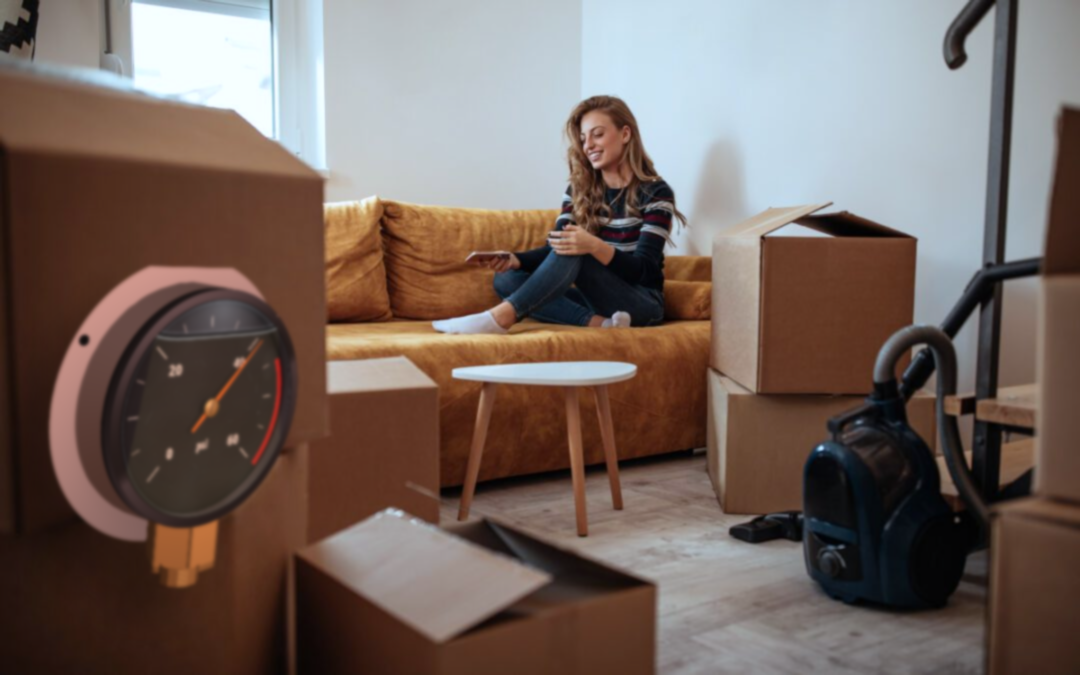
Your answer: 40
